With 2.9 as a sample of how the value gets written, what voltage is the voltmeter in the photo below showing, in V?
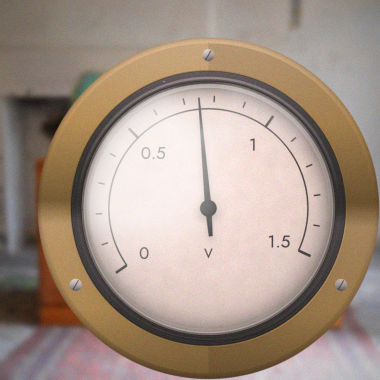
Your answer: 0.75
